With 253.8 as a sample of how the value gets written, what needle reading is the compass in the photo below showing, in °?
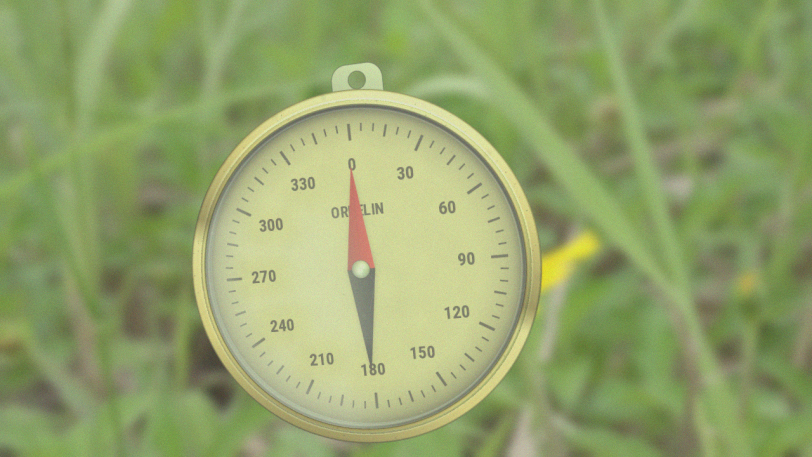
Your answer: 0
